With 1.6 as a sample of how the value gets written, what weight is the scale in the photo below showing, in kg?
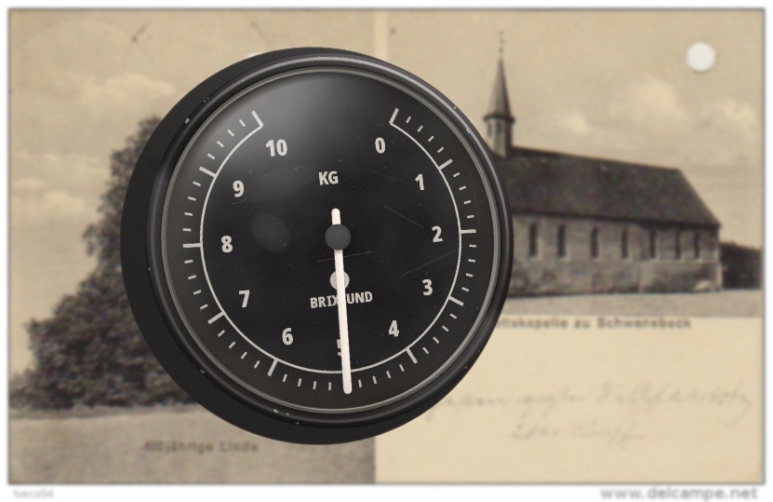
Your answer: 5
